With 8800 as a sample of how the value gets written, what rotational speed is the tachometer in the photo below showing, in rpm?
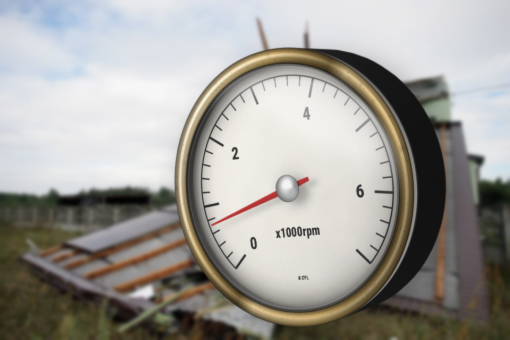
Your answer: 700
